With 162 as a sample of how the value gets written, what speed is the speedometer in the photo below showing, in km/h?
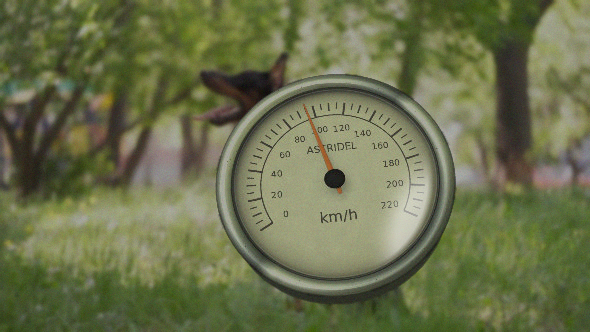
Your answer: 95
